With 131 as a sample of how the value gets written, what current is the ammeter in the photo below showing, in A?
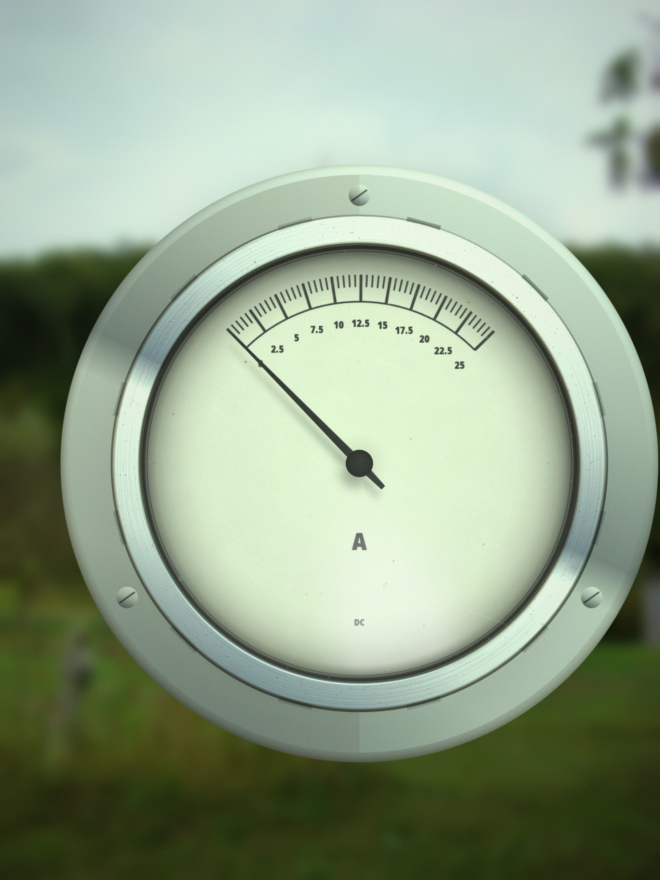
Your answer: 0
